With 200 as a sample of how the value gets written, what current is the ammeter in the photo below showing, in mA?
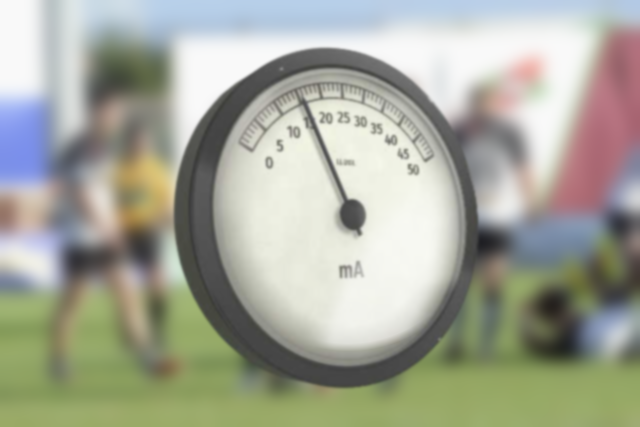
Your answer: 15
